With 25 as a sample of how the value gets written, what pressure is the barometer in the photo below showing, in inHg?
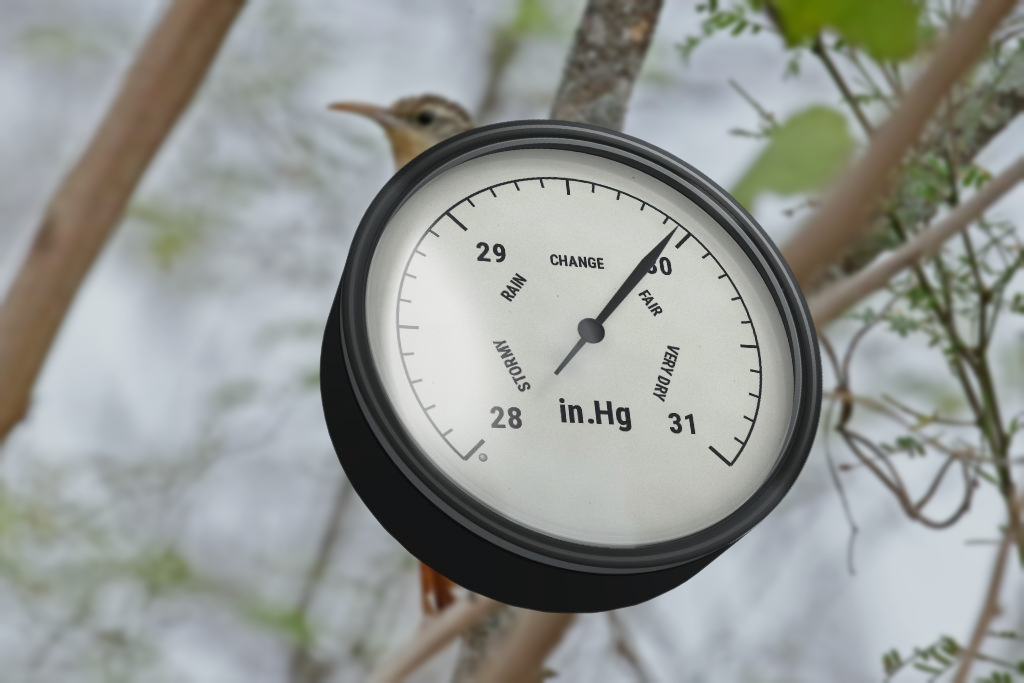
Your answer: 29.95
